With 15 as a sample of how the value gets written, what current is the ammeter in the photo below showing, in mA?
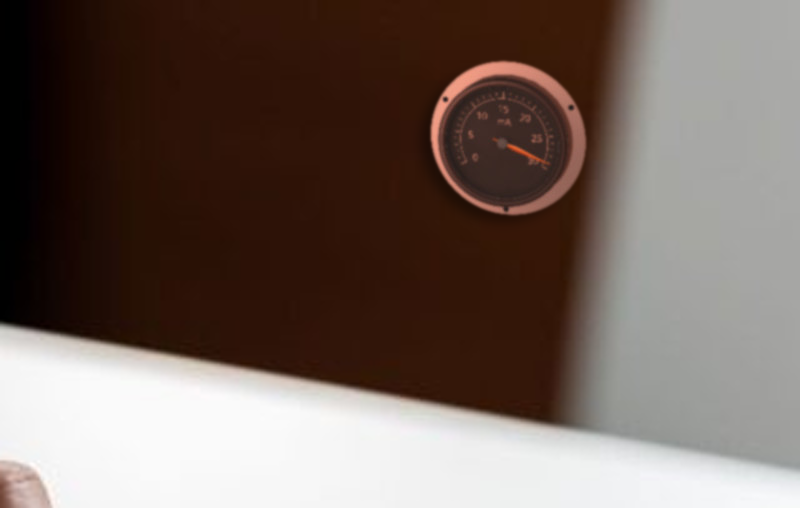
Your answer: 29
